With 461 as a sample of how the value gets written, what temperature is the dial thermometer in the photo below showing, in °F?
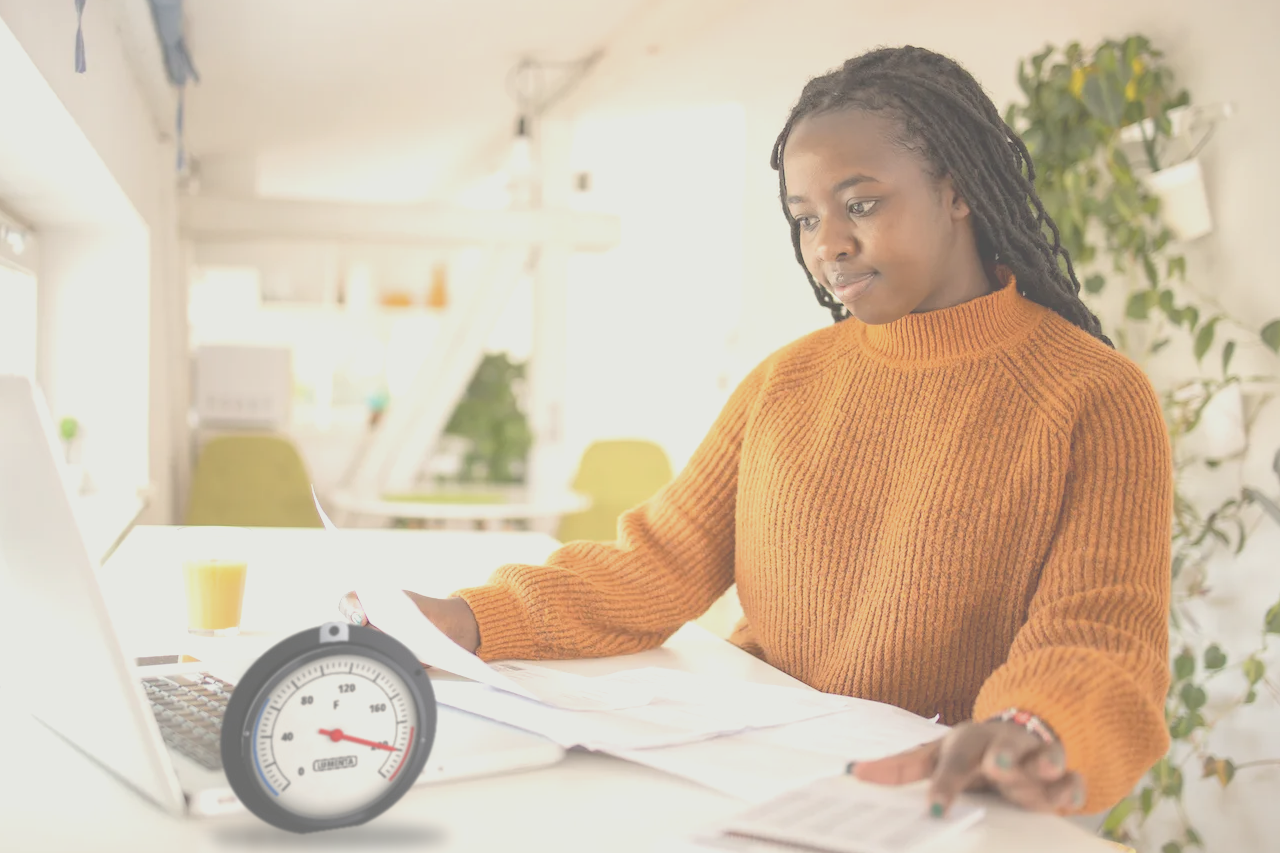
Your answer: 200
